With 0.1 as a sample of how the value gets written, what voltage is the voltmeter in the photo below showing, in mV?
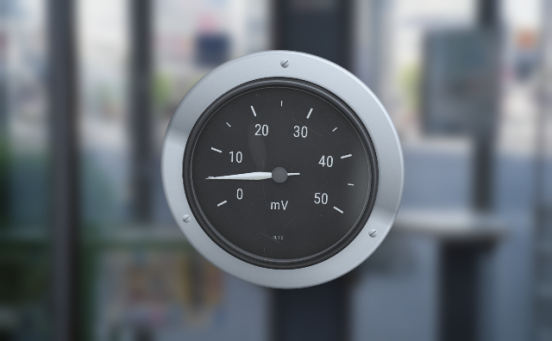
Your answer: 5
